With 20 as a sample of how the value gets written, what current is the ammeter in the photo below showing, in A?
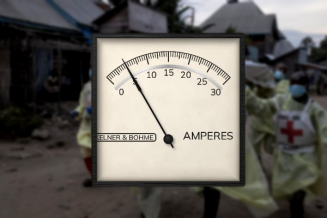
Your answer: 5
